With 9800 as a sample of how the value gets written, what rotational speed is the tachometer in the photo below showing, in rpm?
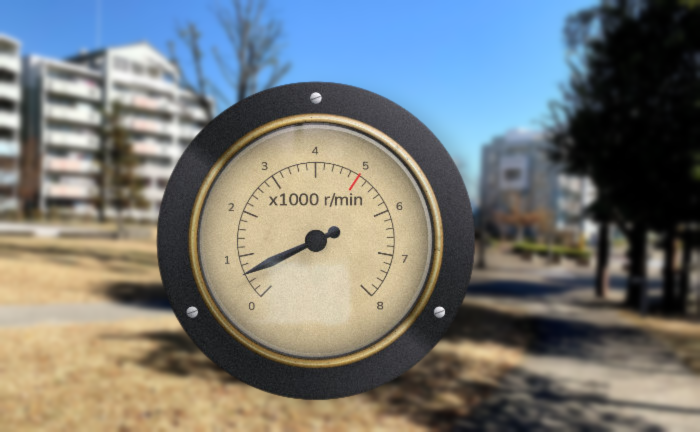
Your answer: 600
